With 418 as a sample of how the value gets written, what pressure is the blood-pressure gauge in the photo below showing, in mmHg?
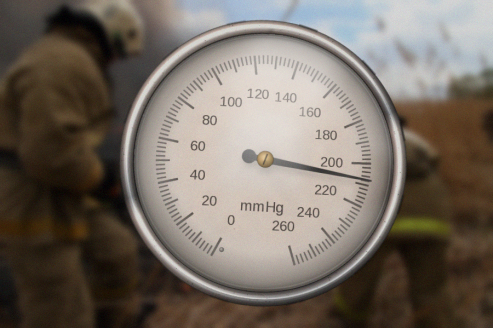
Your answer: 208
